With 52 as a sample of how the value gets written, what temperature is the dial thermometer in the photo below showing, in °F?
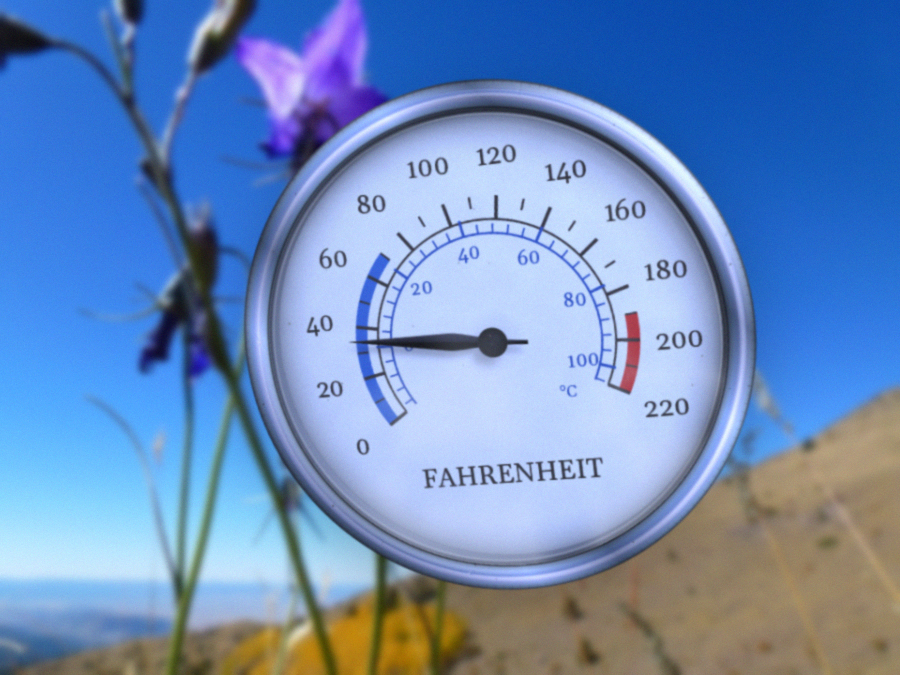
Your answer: 35
